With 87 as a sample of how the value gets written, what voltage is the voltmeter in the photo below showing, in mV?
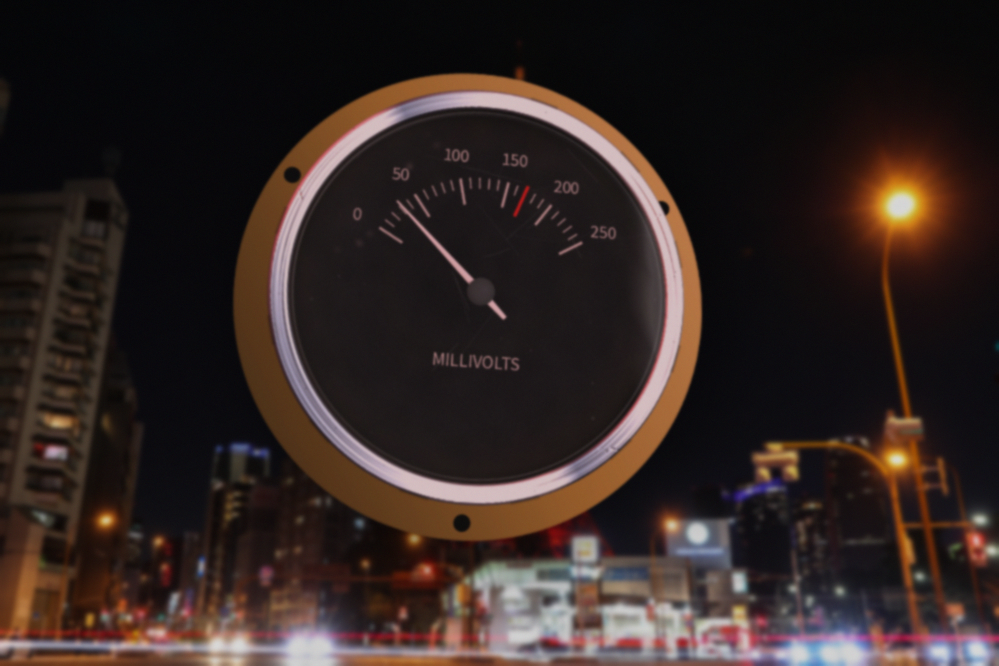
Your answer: 30
